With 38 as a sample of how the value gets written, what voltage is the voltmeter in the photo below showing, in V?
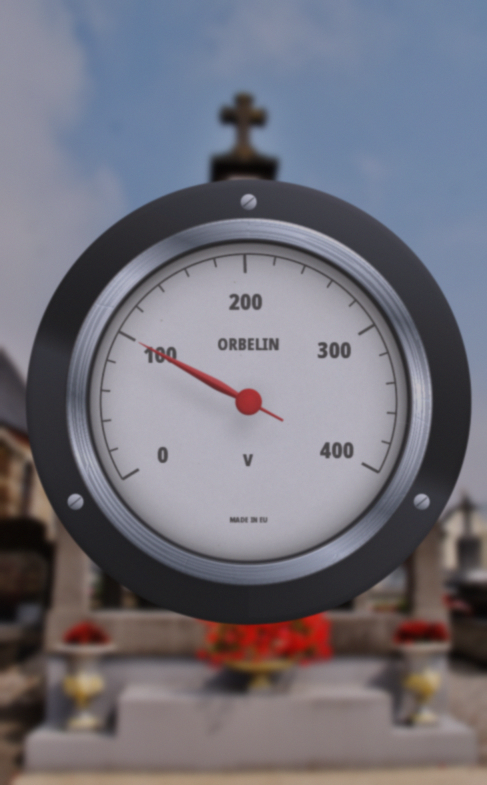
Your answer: 100
